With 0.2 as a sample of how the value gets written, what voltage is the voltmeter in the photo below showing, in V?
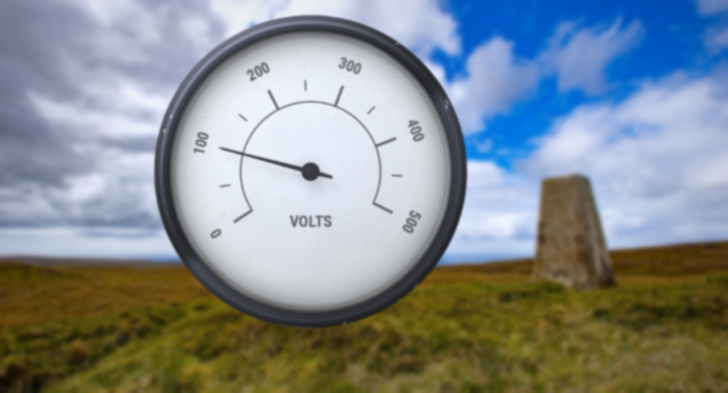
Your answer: 100
